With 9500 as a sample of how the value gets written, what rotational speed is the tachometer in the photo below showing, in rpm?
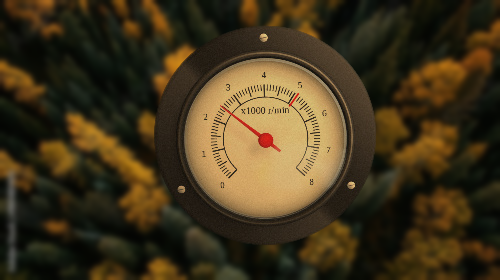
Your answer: 2500
